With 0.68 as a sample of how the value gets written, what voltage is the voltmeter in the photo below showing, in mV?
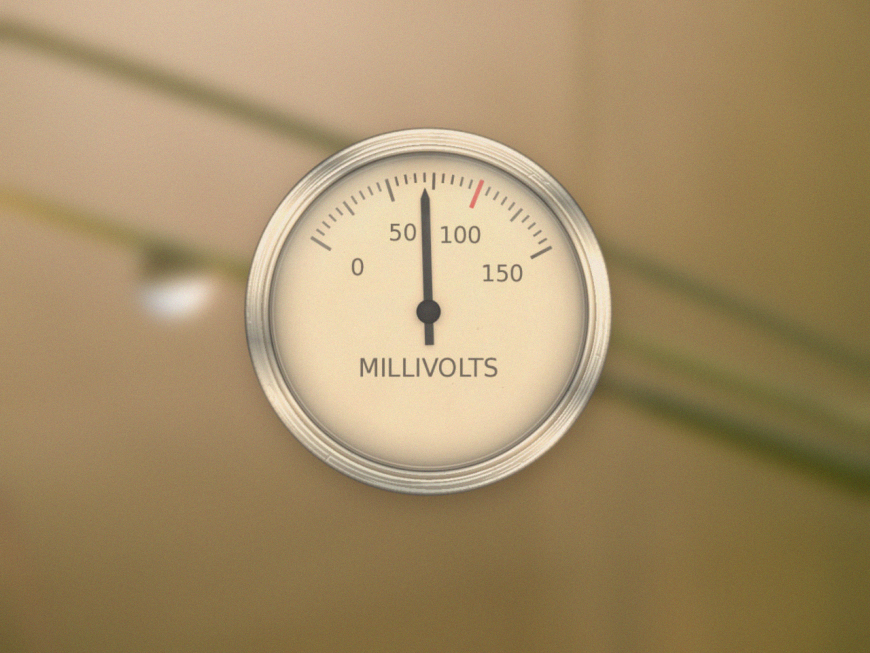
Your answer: 70
